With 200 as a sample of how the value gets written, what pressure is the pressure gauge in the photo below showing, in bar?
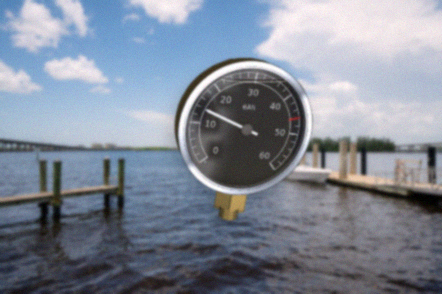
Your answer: 14
